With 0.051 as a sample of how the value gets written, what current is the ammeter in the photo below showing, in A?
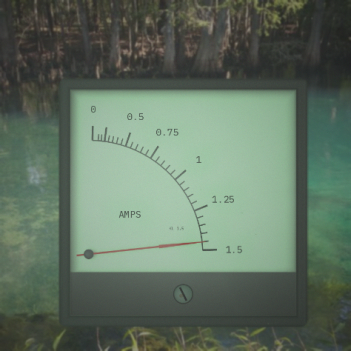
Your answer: 1.45
